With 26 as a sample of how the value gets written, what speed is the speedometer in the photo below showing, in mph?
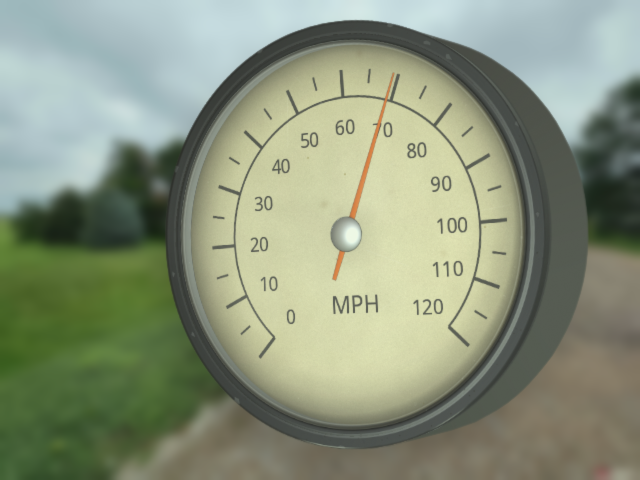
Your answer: 70
